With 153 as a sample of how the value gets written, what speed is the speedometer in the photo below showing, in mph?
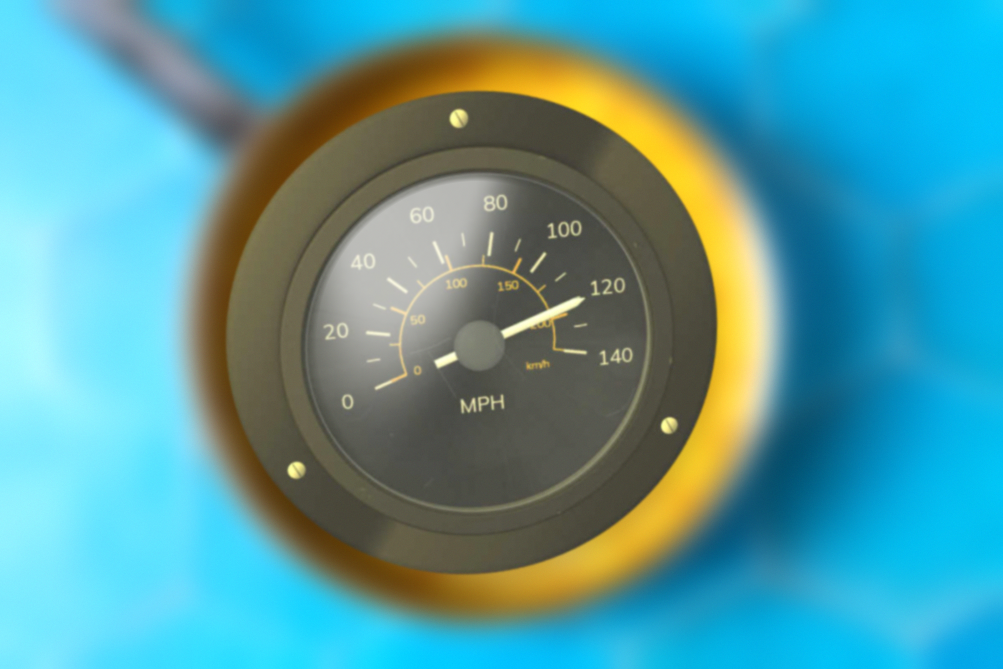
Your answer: 120
